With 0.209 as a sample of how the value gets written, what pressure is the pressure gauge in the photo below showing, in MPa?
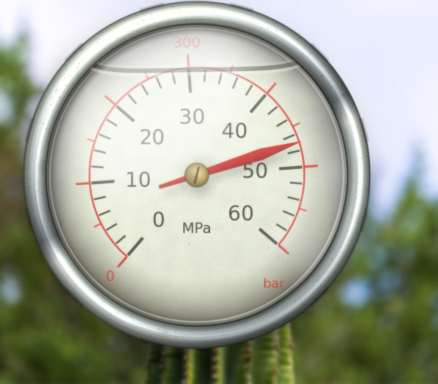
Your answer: 47
